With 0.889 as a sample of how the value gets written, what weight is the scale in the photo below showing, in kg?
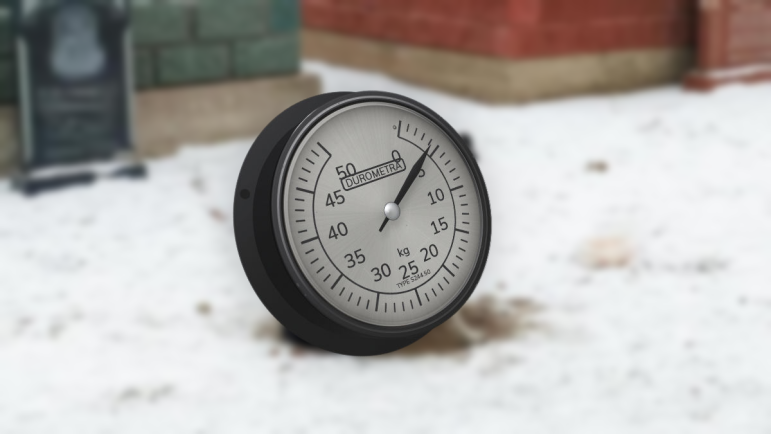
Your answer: 4
